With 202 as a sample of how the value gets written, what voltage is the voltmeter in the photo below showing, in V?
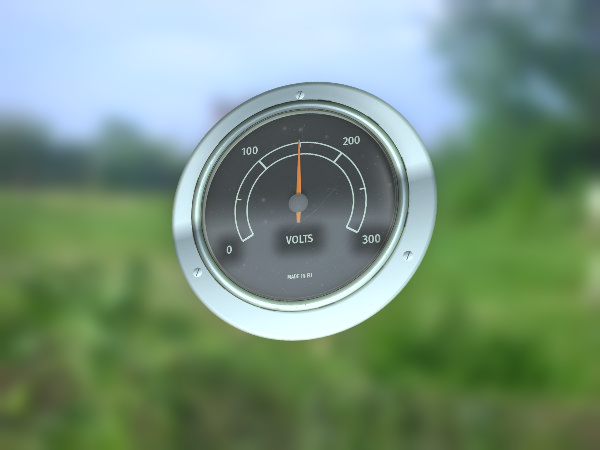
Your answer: 150
